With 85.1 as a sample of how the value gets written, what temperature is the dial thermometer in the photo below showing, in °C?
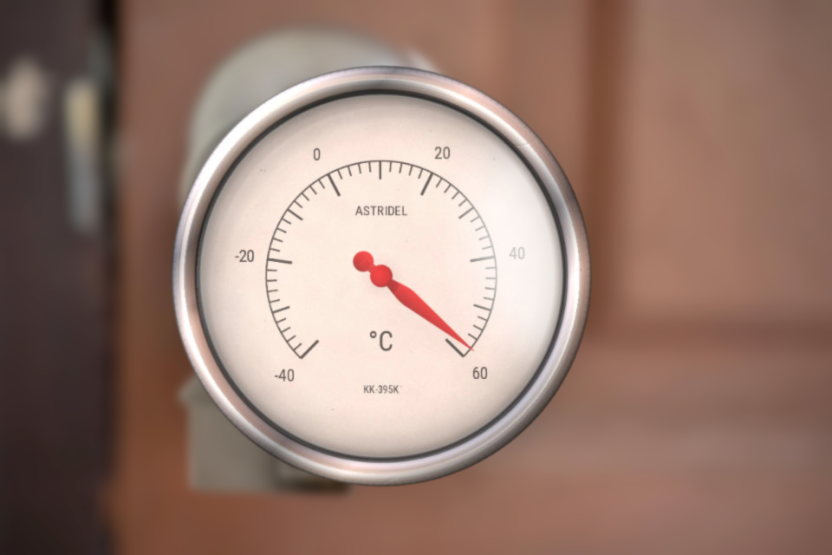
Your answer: 58
